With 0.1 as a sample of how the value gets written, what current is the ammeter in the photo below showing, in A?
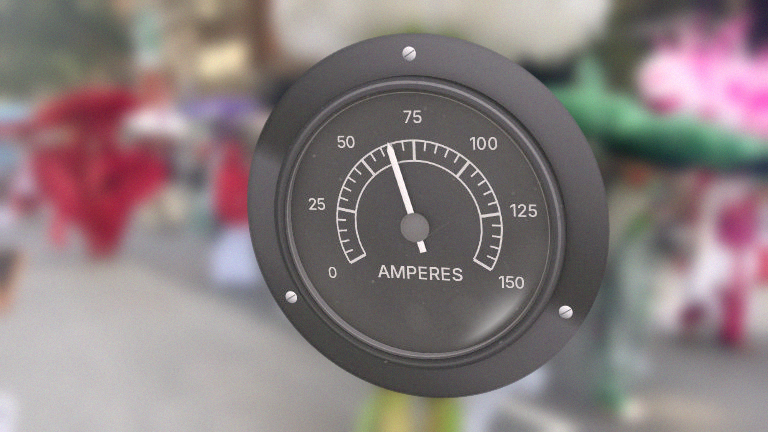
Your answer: 65
